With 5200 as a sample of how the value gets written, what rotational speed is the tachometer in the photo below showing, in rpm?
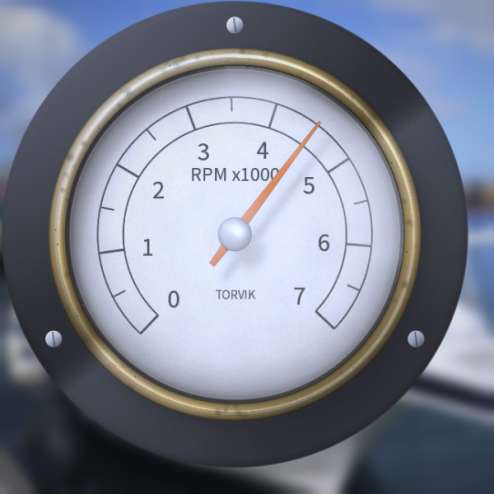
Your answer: 4500
